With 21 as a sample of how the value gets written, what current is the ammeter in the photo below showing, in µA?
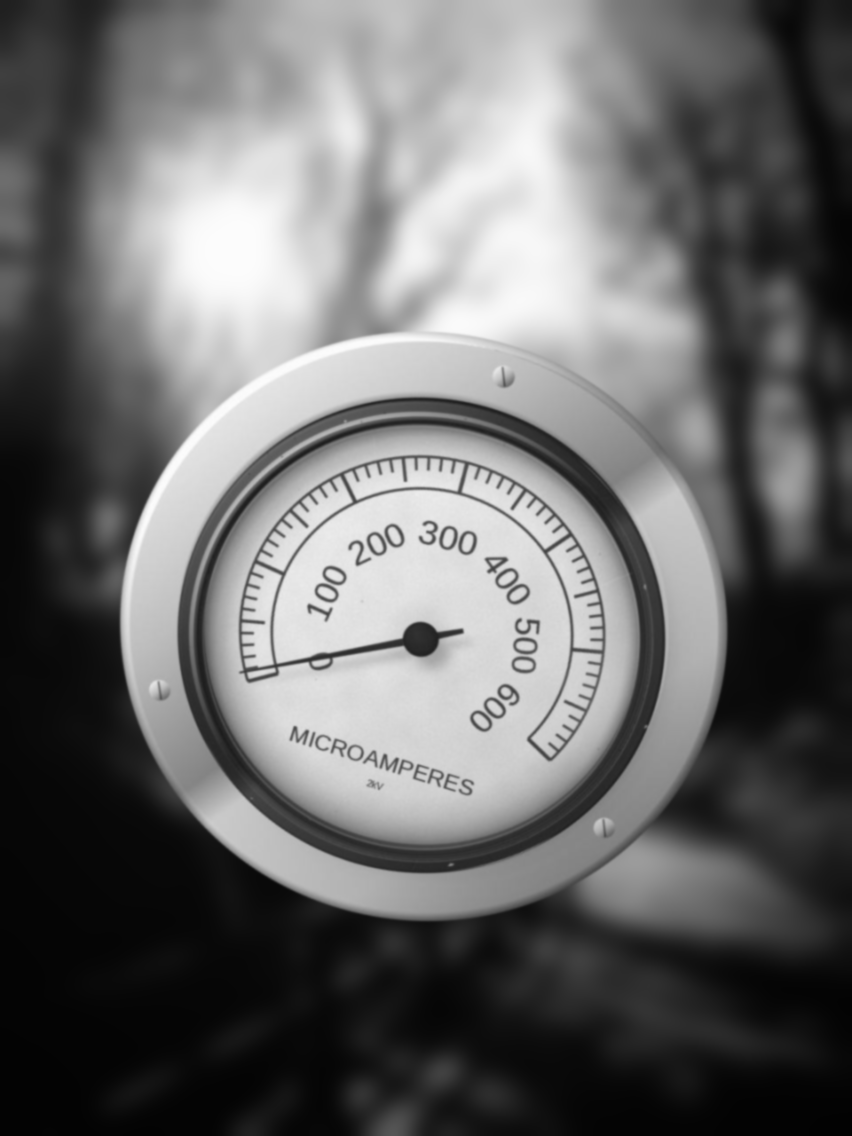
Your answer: 10
